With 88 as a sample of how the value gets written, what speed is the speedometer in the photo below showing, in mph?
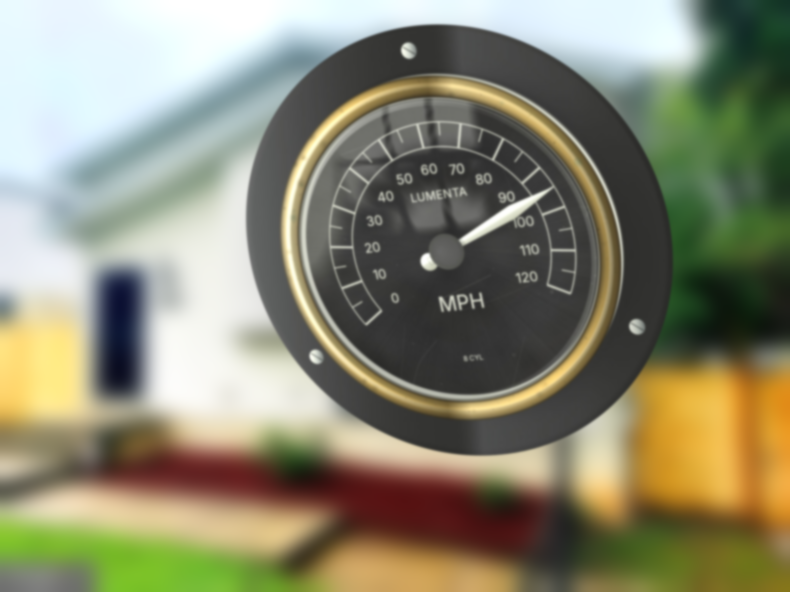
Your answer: 95
